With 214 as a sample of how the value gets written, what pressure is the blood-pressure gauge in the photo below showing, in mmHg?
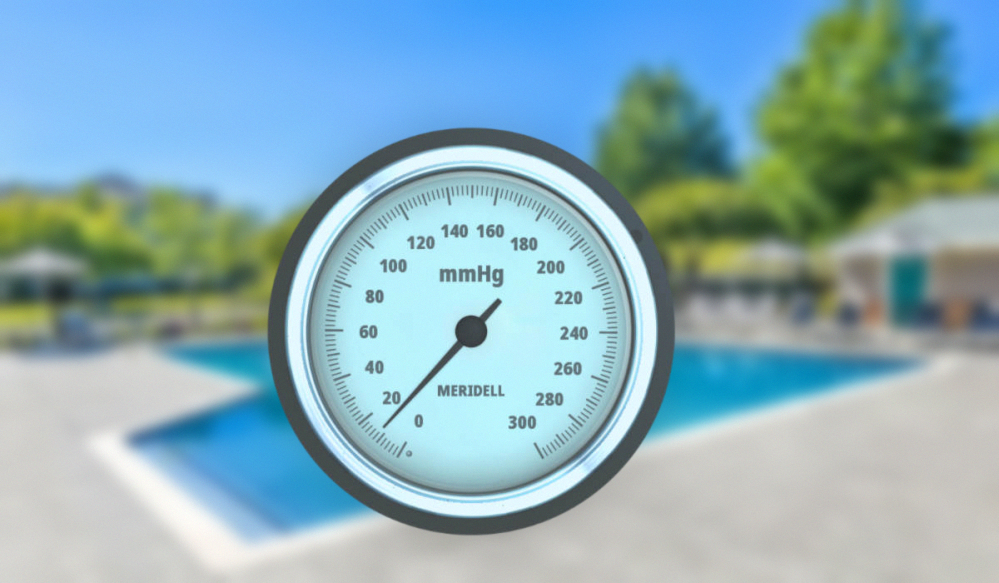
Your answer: 12
